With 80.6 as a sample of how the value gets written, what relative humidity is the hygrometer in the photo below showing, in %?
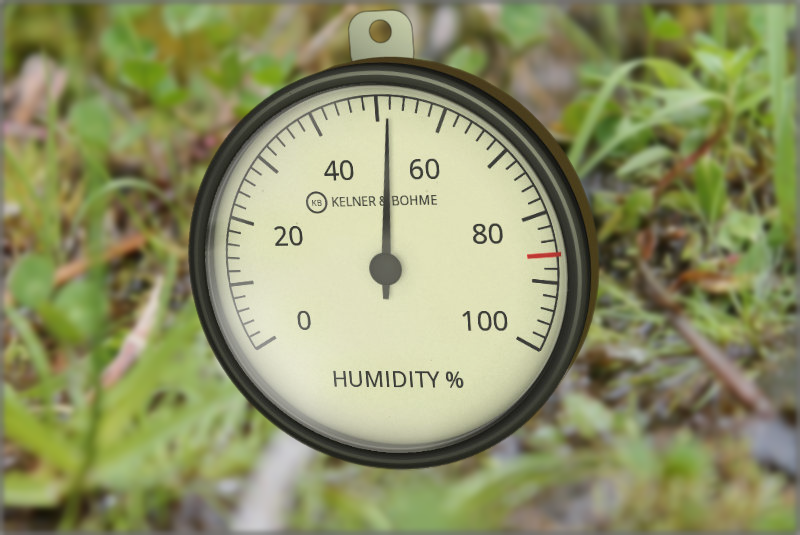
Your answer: 52
